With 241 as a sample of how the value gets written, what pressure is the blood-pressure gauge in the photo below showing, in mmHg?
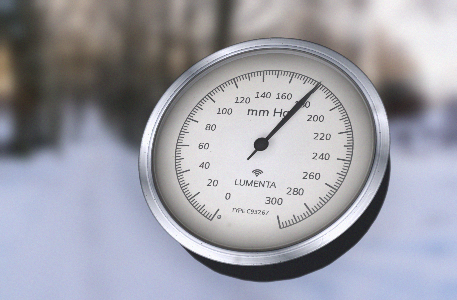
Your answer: 180
